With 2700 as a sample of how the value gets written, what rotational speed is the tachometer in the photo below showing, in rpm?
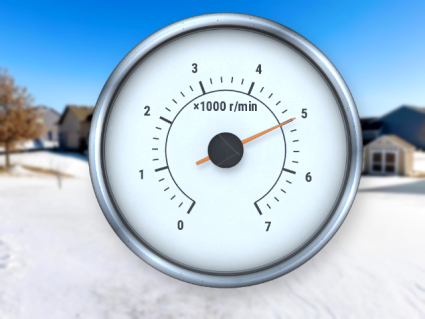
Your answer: 5000
